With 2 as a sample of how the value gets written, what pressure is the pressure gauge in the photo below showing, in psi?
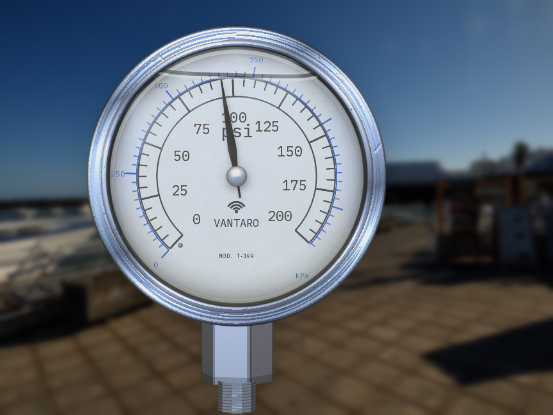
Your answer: 95
